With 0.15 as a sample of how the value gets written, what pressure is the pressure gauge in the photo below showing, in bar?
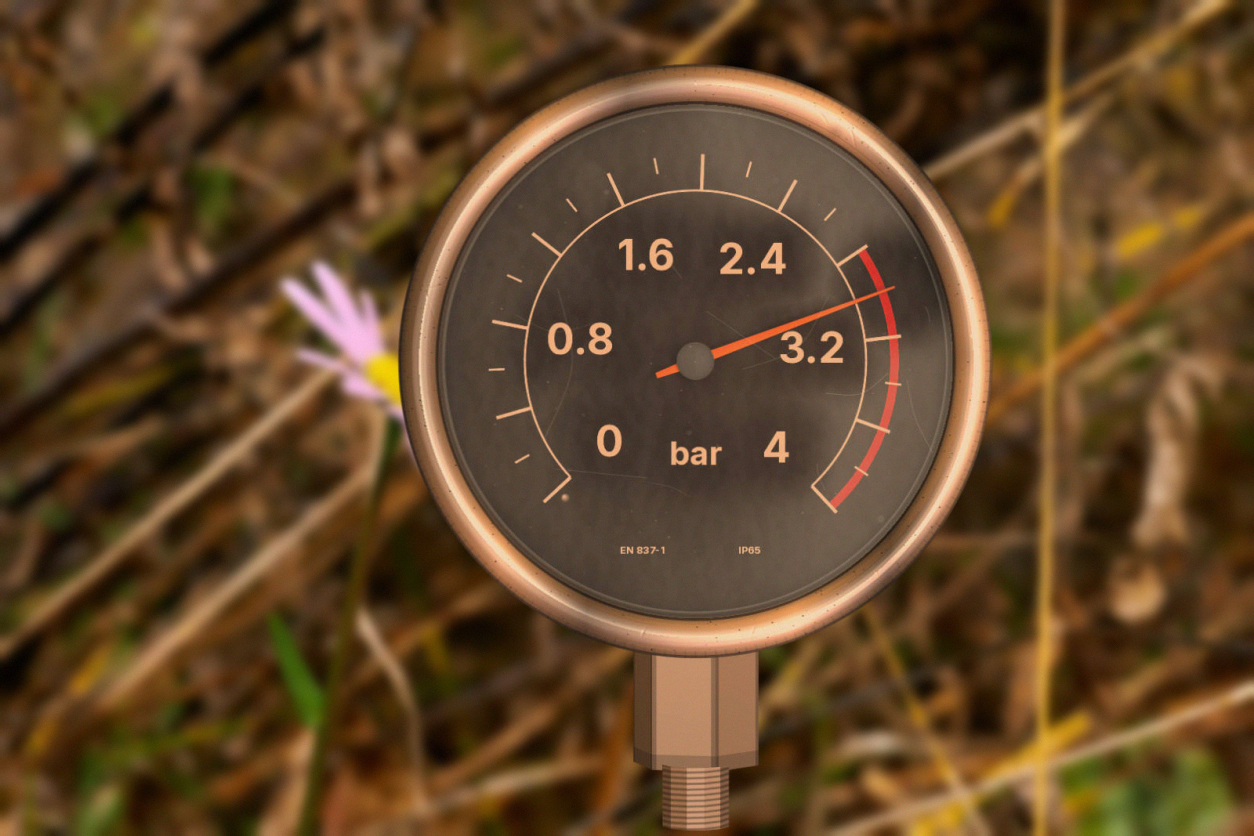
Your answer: 3
